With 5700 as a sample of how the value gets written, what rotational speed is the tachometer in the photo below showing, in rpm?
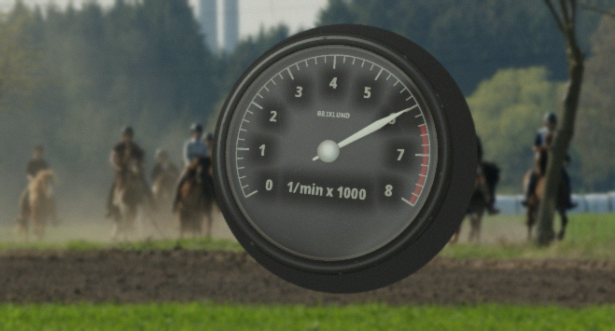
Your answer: 6000
